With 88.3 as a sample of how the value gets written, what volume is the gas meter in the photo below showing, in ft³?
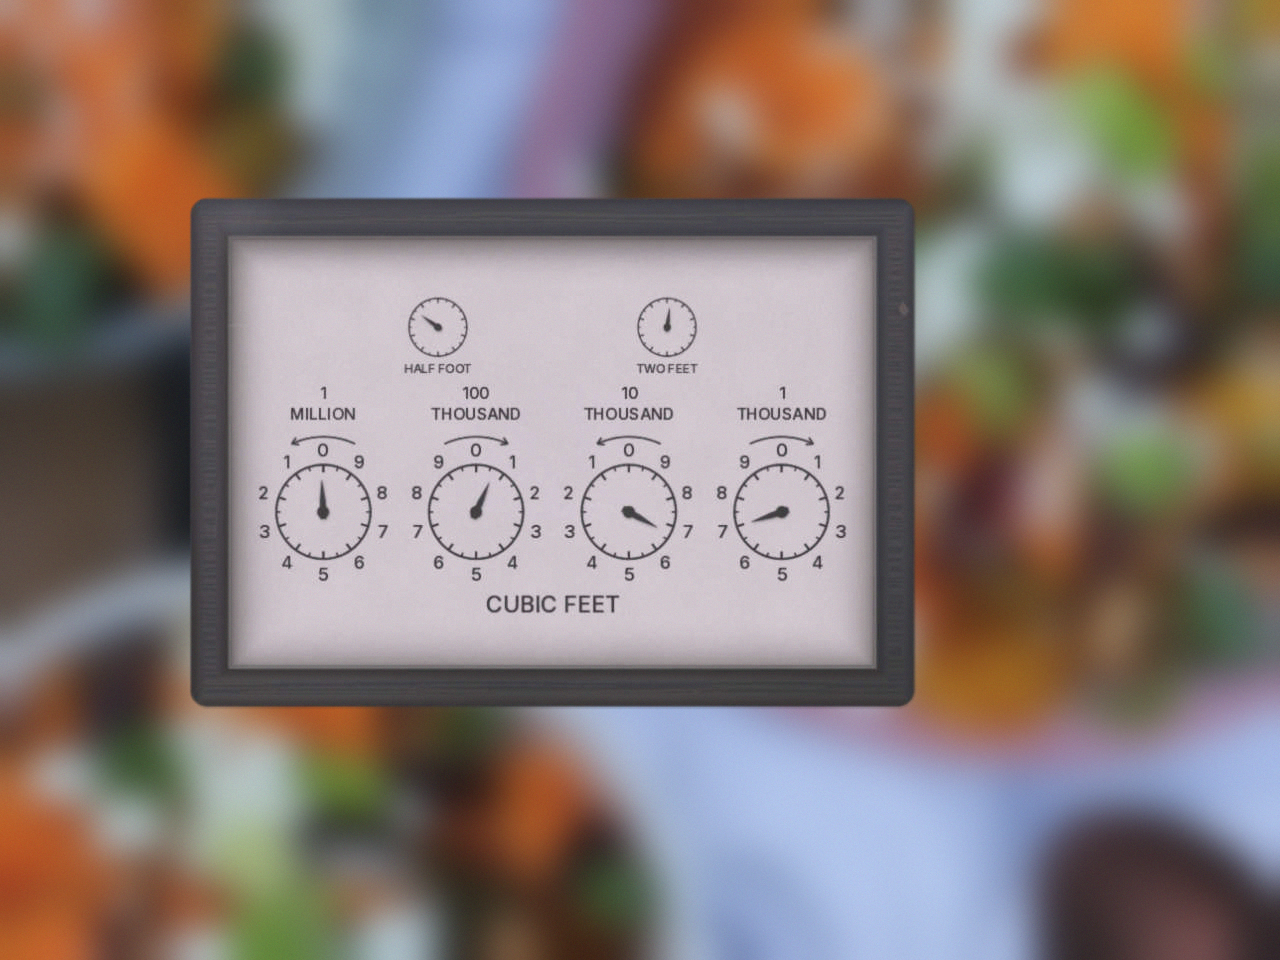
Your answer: 6700
